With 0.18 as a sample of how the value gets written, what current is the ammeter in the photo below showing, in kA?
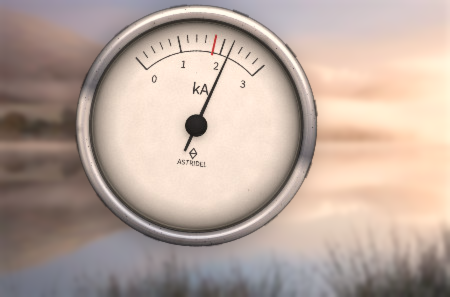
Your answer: 2.2
